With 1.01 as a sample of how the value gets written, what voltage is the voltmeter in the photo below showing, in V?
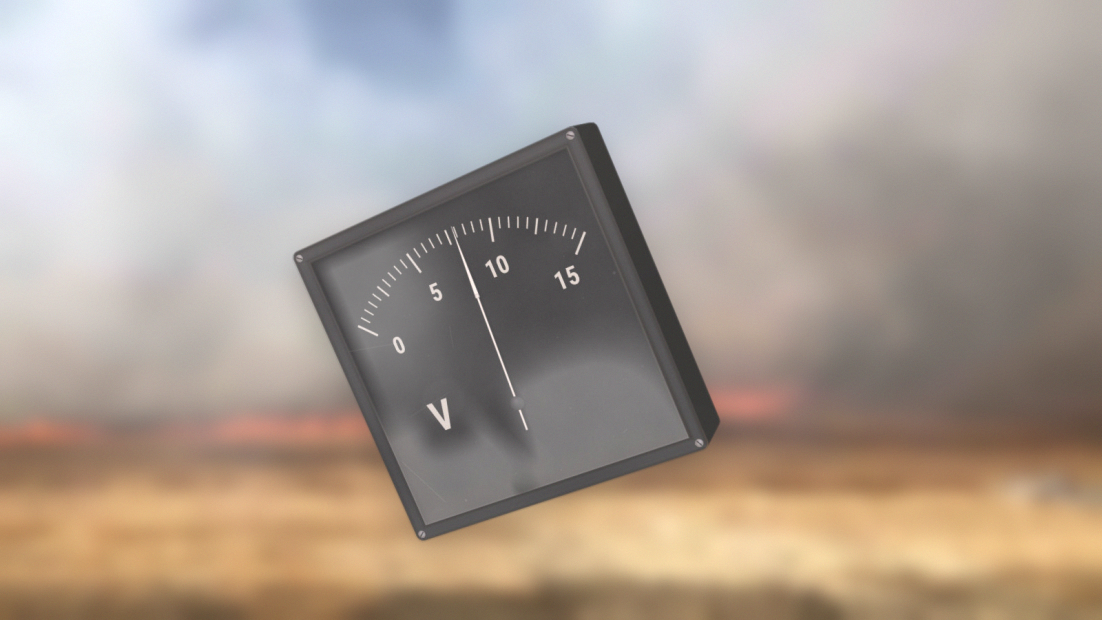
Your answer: 8
